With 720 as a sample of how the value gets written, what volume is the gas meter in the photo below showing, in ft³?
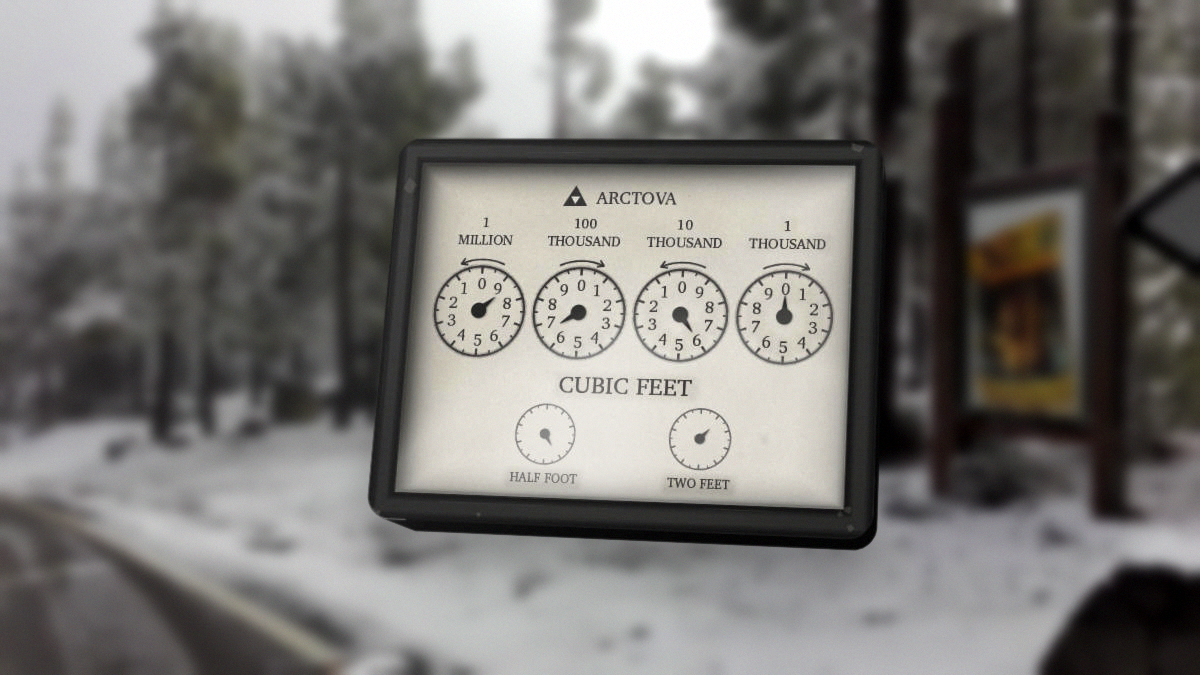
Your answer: 866000
